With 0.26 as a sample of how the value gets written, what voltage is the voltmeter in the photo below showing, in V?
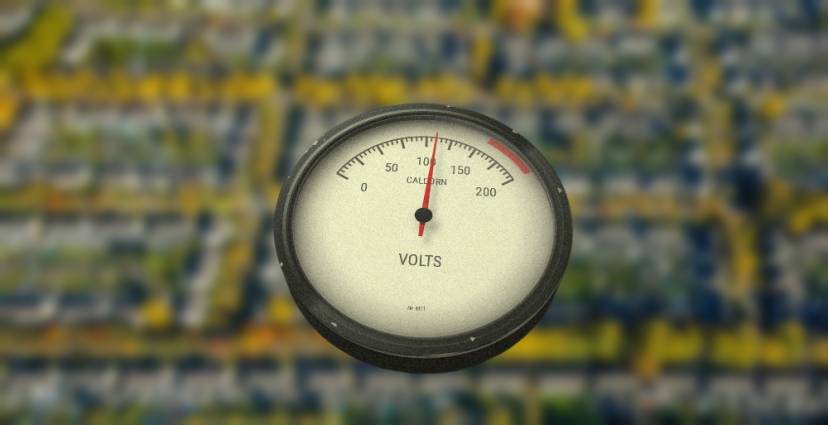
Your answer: 110
